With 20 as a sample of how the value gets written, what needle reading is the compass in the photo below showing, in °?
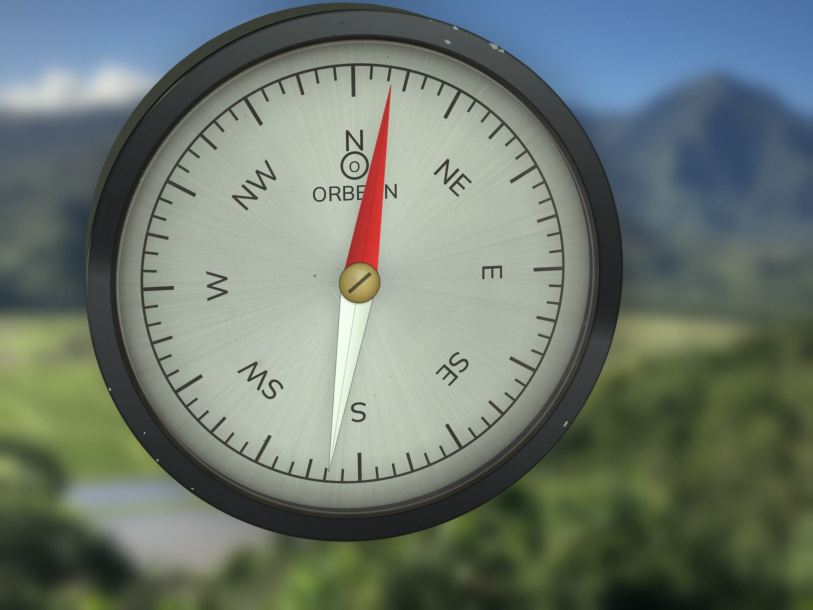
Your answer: 10
